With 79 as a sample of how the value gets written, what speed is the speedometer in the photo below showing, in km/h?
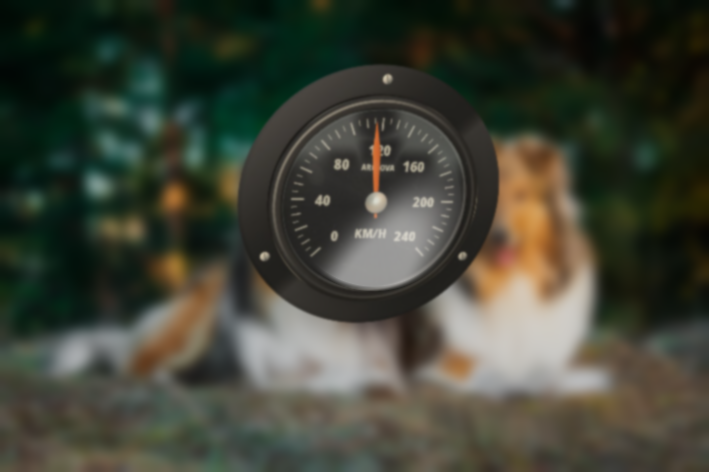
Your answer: 115
